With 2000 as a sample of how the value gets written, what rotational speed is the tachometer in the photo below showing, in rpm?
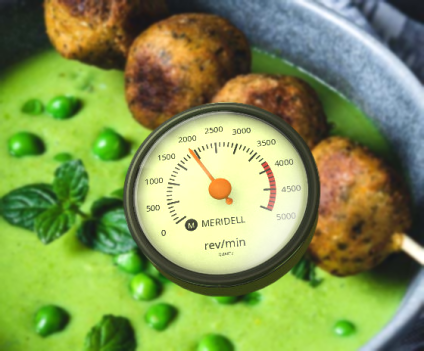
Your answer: 1900
